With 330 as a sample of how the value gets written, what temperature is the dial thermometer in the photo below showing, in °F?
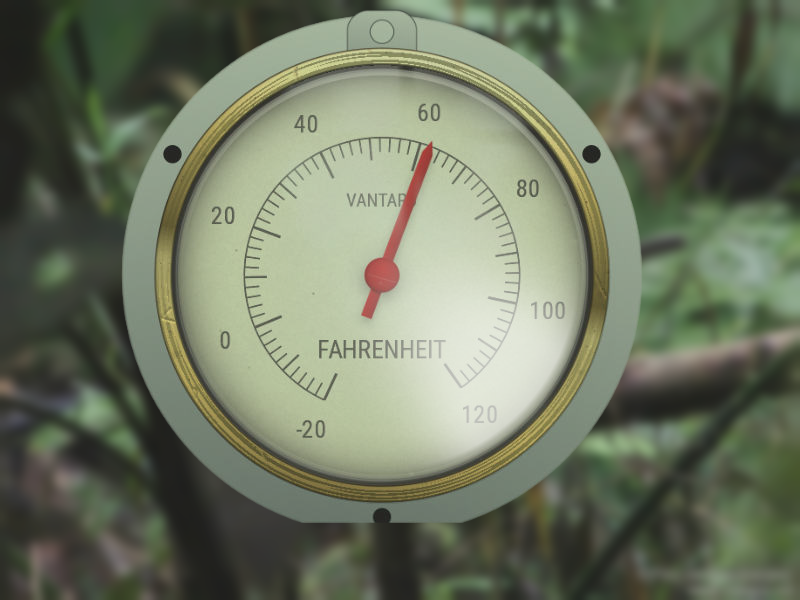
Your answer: 62
